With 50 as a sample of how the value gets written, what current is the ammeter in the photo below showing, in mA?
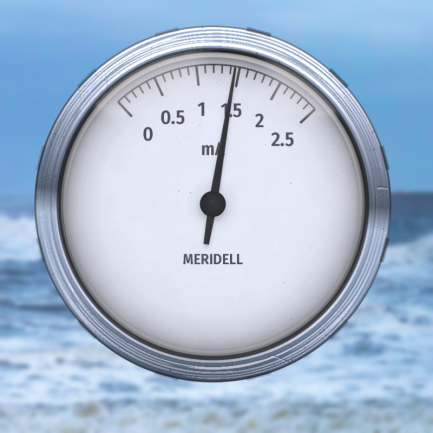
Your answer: 1.45
